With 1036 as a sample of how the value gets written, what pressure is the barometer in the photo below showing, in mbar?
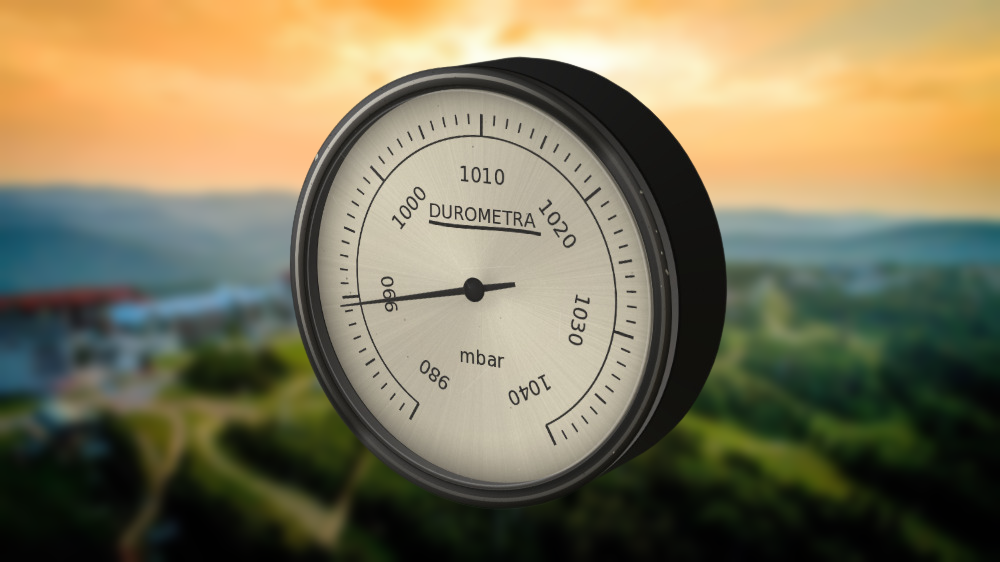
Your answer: 989.5
